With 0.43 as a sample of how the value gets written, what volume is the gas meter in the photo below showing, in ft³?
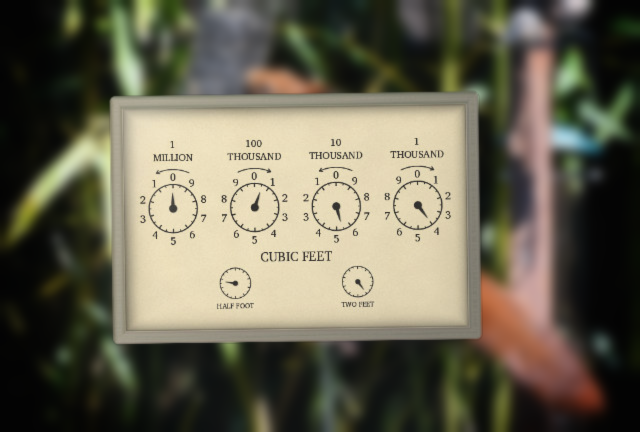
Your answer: 5400
